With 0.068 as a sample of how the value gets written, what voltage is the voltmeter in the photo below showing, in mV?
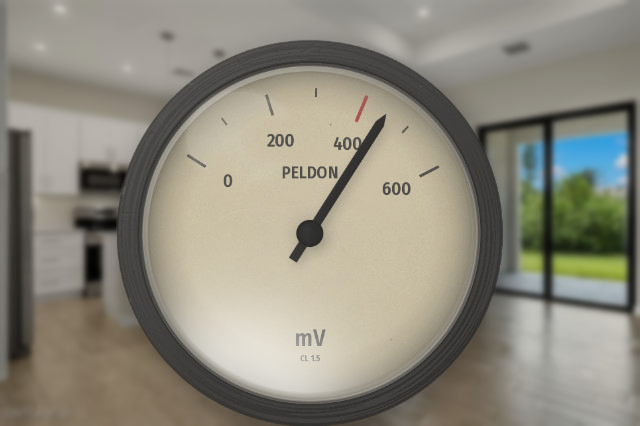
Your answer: 450
